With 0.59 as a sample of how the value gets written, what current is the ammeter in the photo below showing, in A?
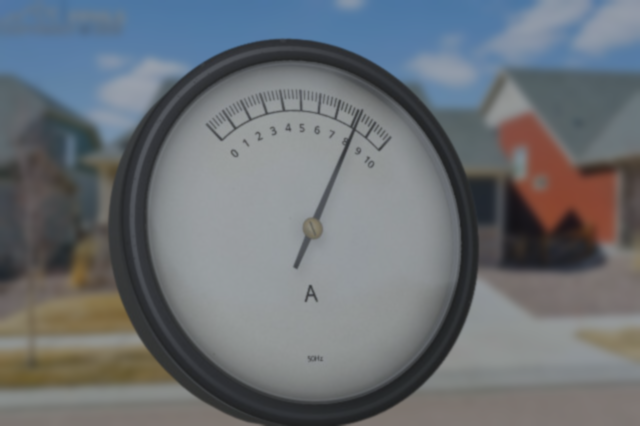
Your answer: 8
